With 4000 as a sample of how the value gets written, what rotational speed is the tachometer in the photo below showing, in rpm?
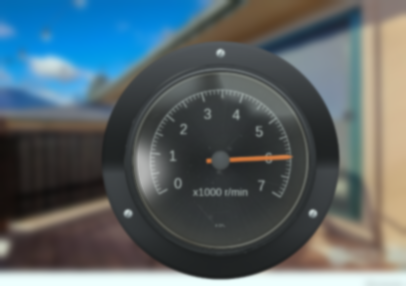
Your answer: 6000
